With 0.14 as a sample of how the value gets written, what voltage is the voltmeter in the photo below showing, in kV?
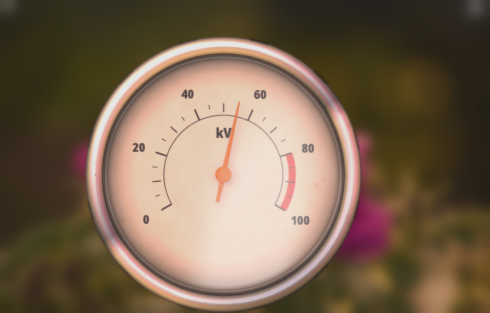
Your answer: 55
